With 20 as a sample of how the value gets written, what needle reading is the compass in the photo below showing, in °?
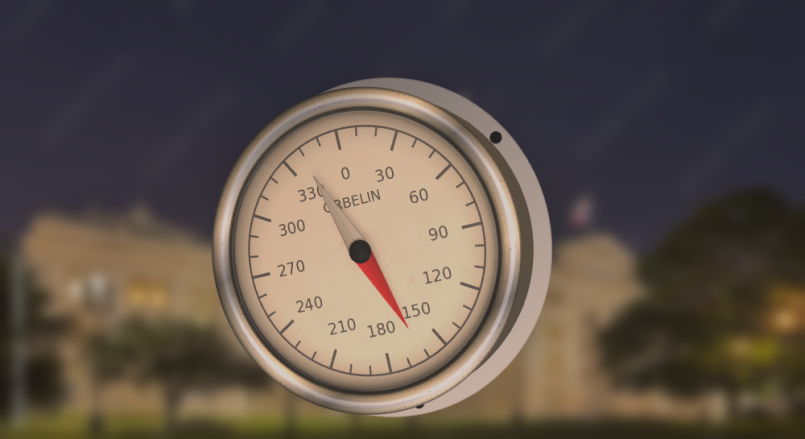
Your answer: 160
